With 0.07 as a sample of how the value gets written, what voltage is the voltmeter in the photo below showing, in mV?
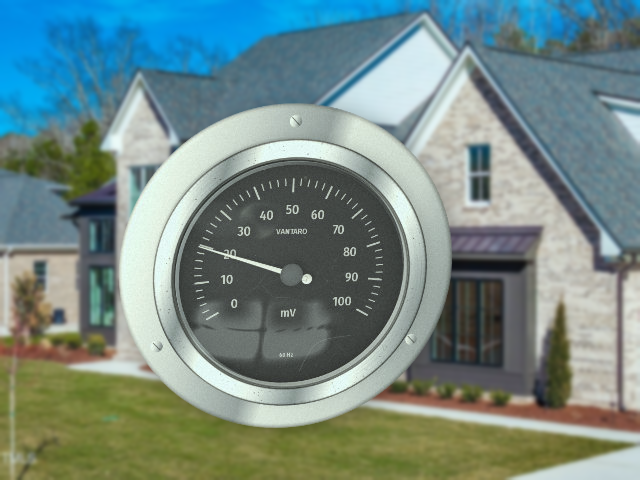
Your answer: 20
